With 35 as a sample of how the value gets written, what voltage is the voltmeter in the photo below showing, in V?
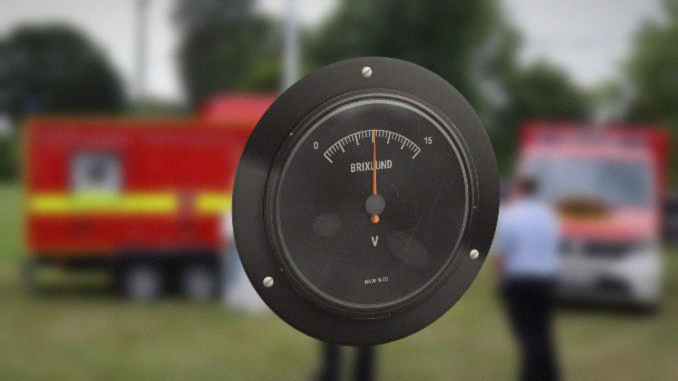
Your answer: 7.5
